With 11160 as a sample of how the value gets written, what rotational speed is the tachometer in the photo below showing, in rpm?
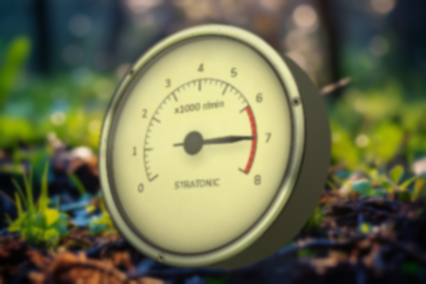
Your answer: 7000
